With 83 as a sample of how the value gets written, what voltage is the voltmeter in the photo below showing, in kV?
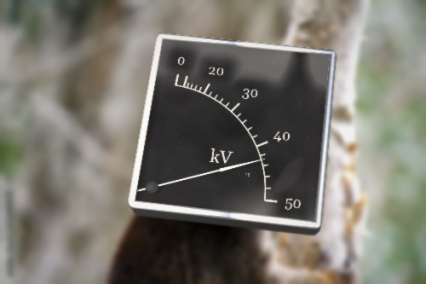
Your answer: 43
